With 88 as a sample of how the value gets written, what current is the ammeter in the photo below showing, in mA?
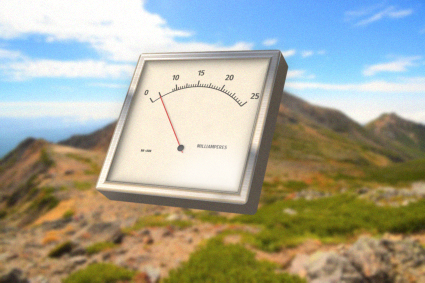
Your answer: 5
